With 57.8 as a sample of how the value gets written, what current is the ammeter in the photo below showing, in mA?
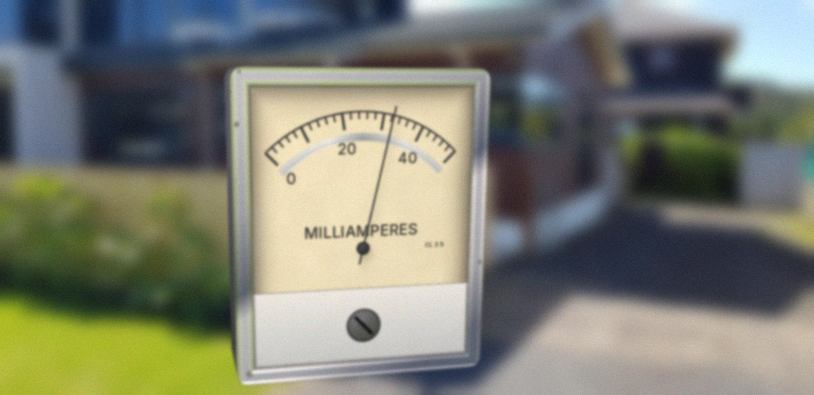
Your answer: 32
